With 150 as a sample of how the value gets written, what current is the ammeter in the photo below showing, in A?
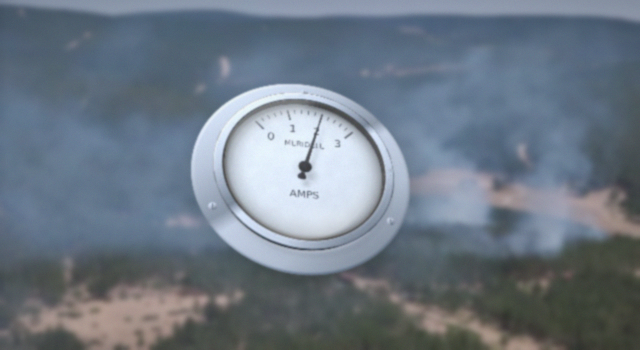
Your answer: 2
